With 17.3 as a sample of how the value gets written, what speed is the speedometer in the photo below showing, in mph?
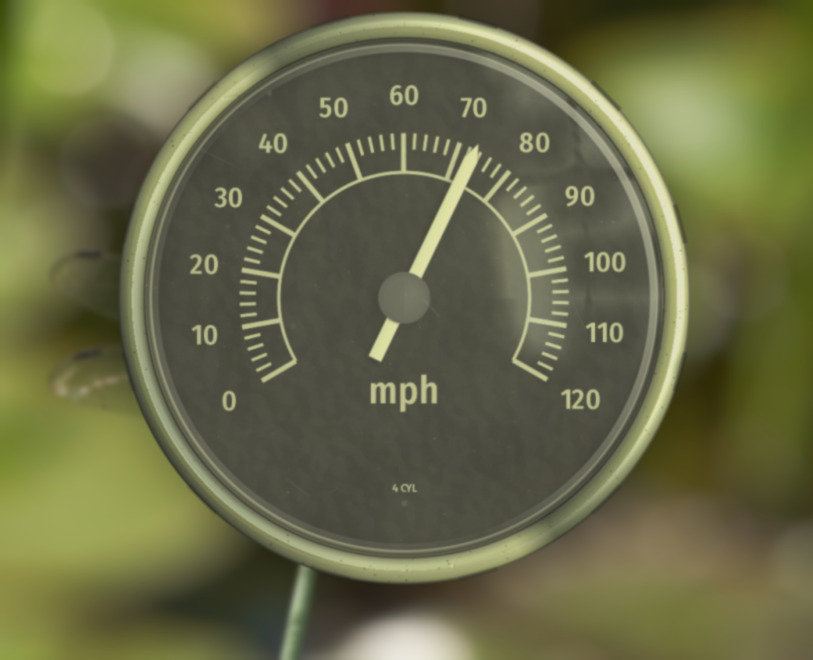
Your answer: 73
